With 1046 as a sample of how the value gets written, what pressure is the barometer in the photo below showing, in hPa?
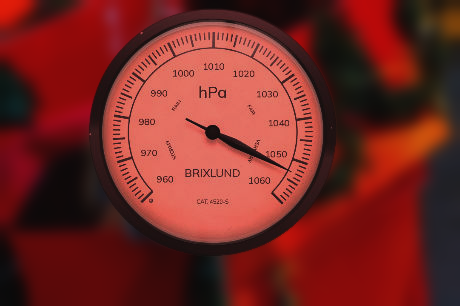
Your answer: 1053
